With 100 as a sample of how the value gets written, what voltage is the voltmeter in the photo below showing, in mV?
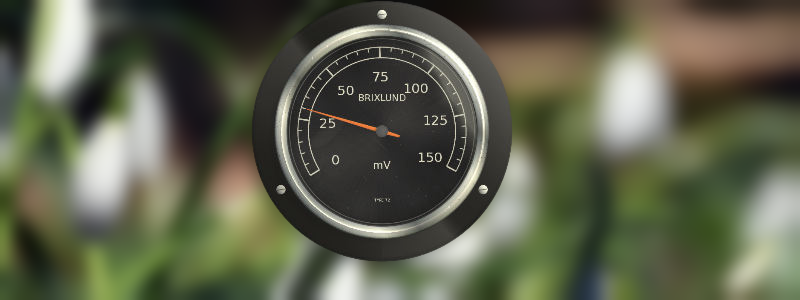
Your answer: 30
